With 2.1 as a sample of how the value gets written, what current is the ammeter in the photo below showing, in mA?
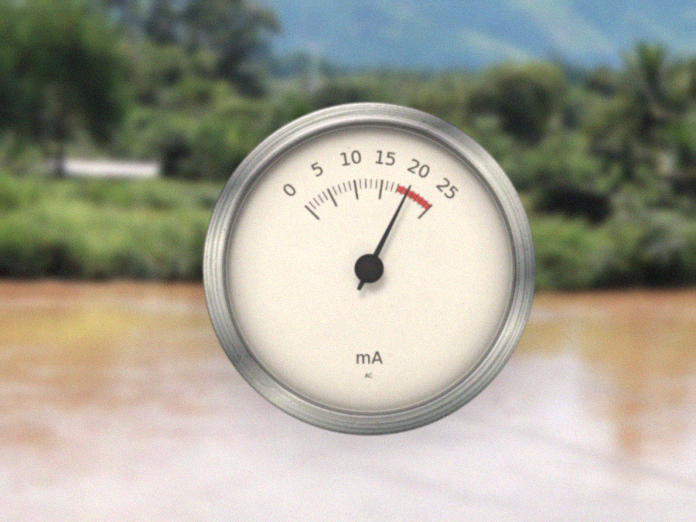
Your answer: 20
